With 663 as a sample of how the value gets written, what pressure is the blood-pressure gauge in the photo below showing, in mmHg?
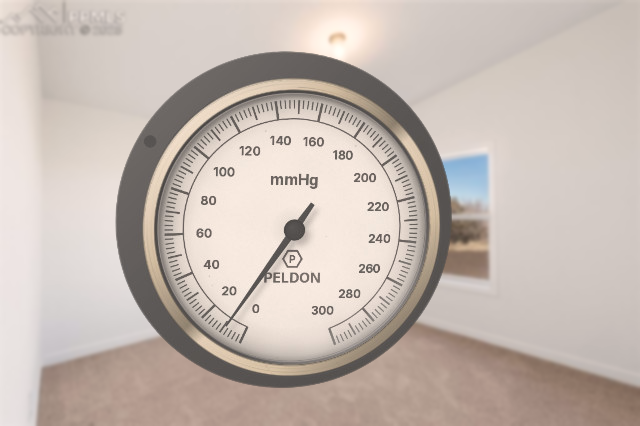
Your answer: 10
